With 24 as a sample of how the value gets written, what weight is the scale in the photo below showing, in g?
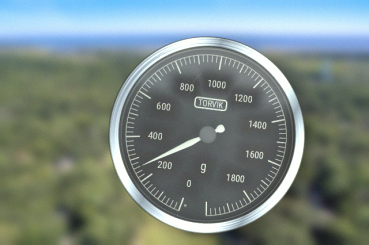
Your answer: 260
